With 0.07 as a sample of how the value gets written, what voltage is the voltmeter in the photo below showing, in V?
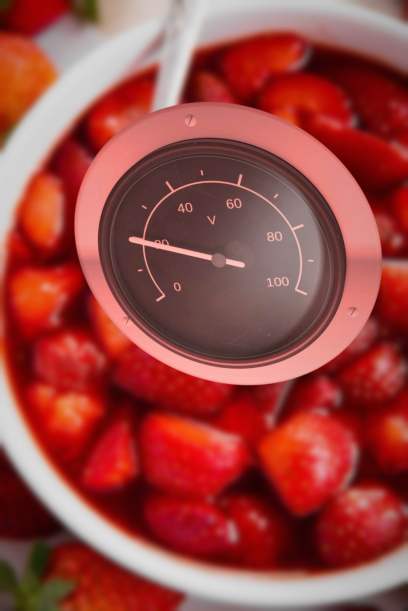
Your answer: 20
